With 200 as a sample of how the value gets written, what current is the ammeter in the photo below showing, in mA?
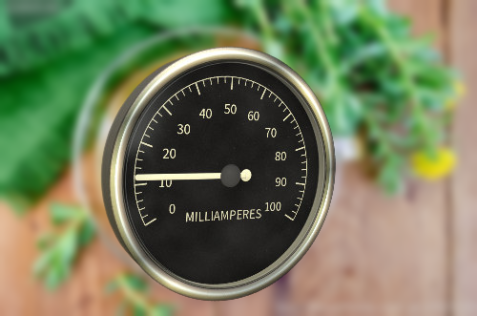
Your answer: 12
